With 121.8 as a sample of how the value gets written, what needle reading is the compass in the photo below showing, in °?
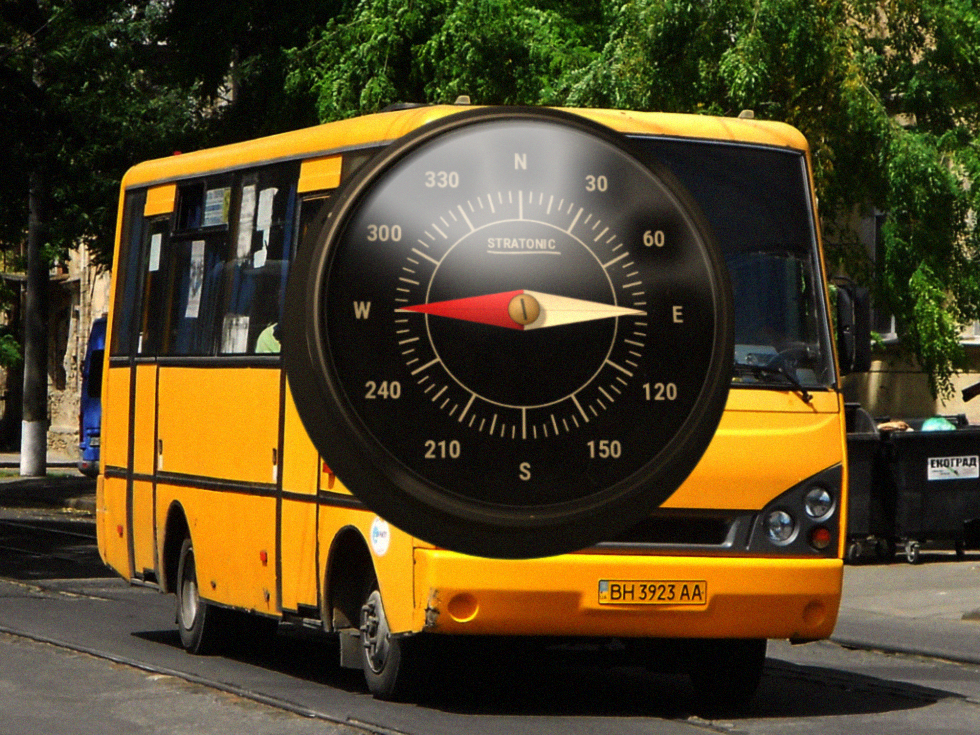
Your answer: 270
